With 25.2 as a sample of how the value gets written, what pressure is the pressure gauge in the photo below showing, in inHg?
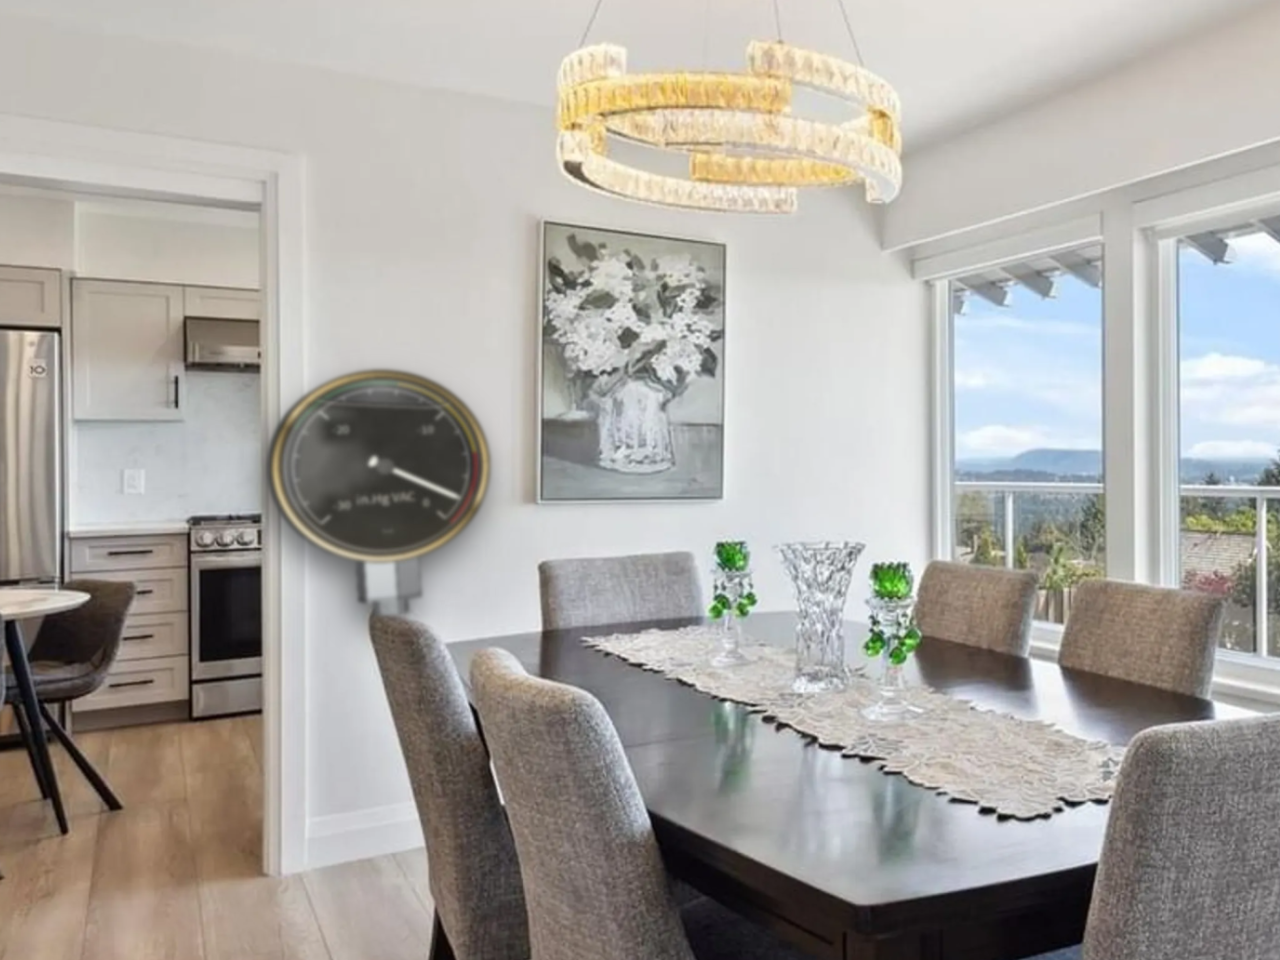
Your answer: -2
